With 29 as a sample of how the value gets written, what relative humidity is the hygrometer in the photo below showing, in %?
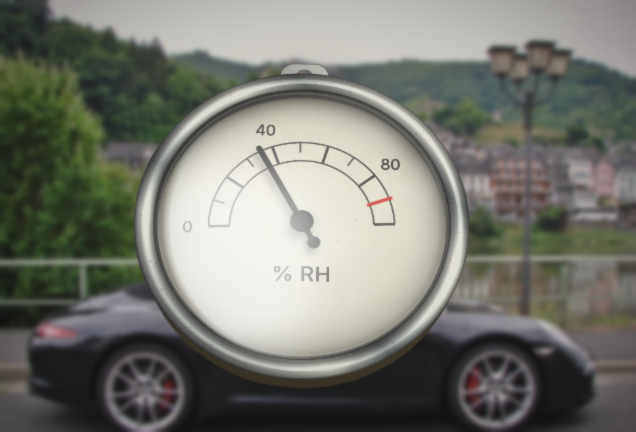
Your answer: 35
